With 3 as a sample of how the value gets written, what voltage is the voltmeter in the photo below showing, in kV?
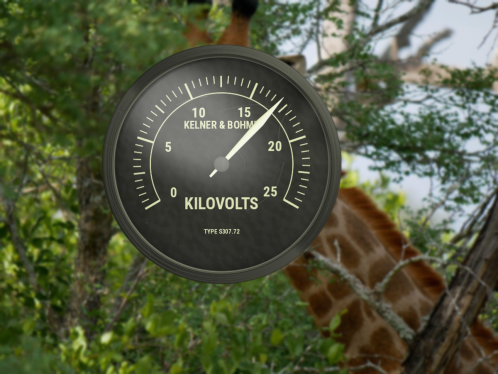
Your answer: 17
